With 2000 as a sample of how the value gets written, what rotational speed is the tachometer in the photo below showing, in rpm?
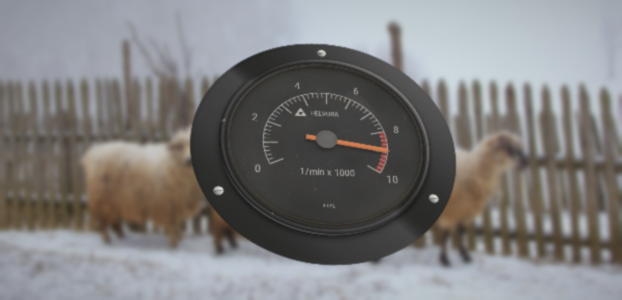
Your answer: 9000
